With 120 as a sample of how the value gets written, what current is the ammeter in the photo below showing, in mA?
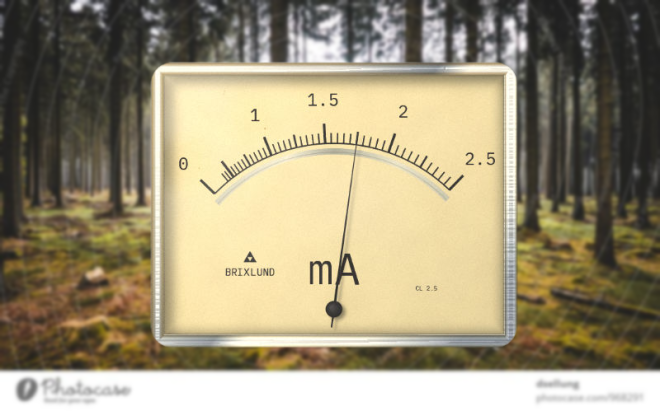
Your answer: 1.75
